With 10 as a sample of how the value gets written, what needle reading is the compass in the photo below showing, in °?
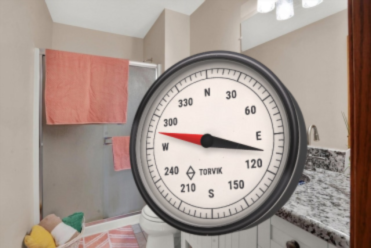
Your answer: 285
